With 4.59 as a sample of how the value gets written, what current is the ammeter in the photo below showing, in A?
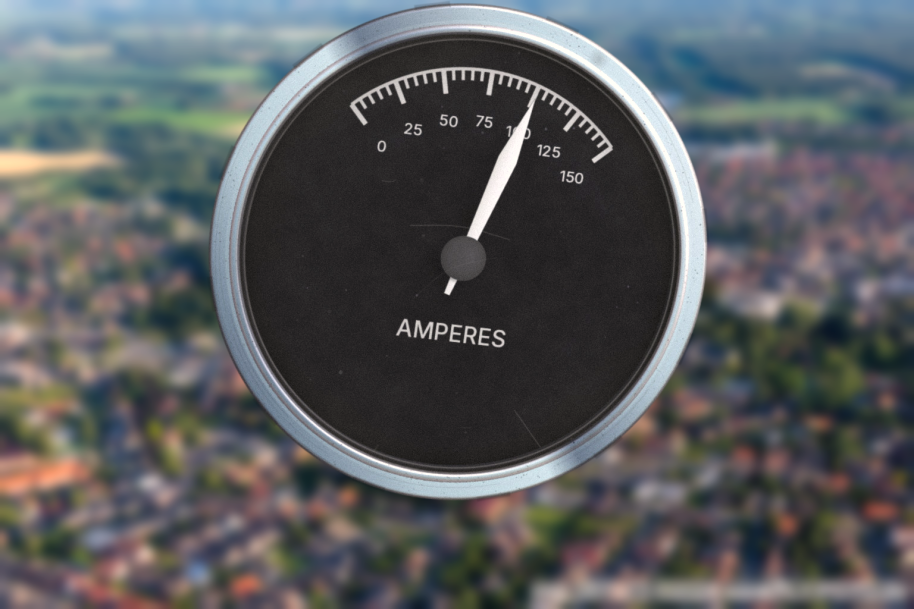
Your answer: 100
